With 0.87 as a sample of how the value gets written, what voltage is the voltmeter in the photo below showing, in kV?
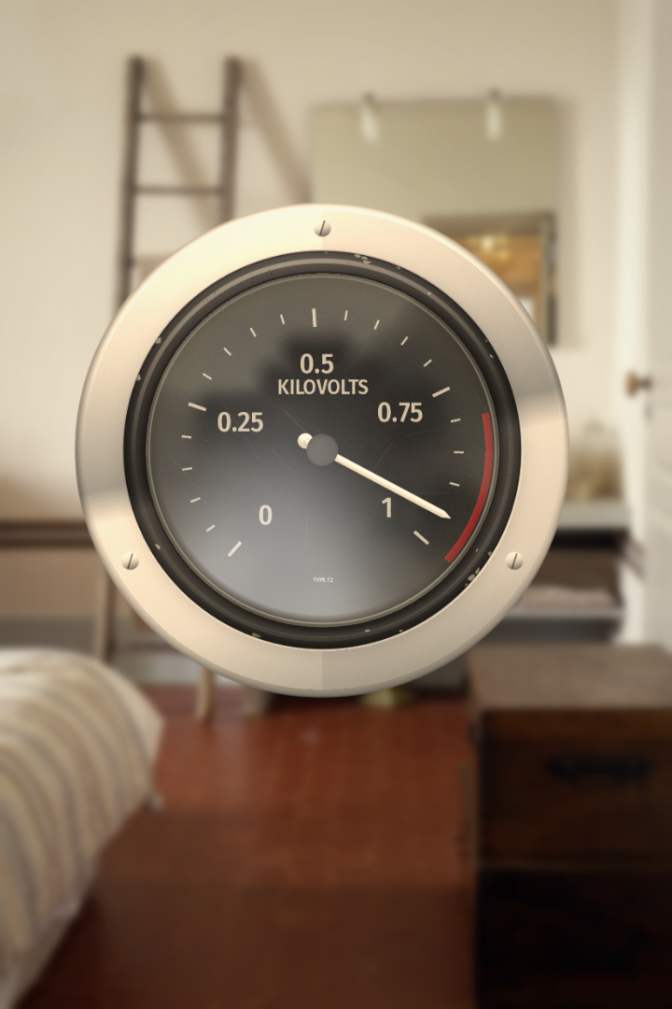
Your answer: 0.95
